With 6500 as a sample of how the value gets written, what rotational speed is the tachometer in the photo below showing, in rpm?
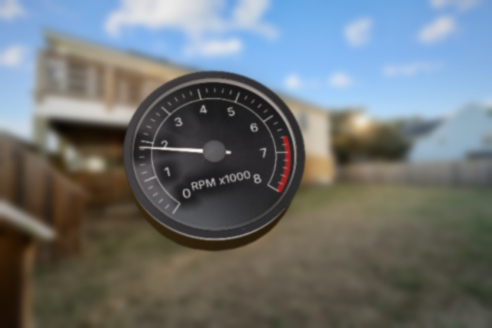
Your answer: 1800
